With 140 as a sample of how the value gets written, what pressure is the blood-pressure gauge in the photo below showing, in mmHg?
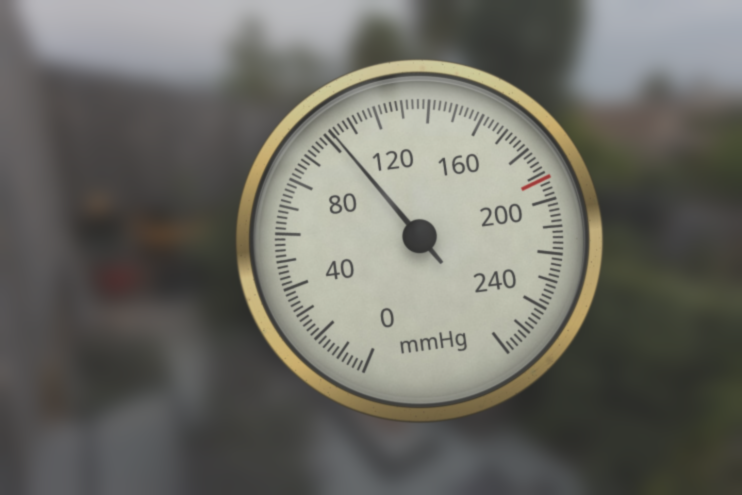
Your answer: 102
